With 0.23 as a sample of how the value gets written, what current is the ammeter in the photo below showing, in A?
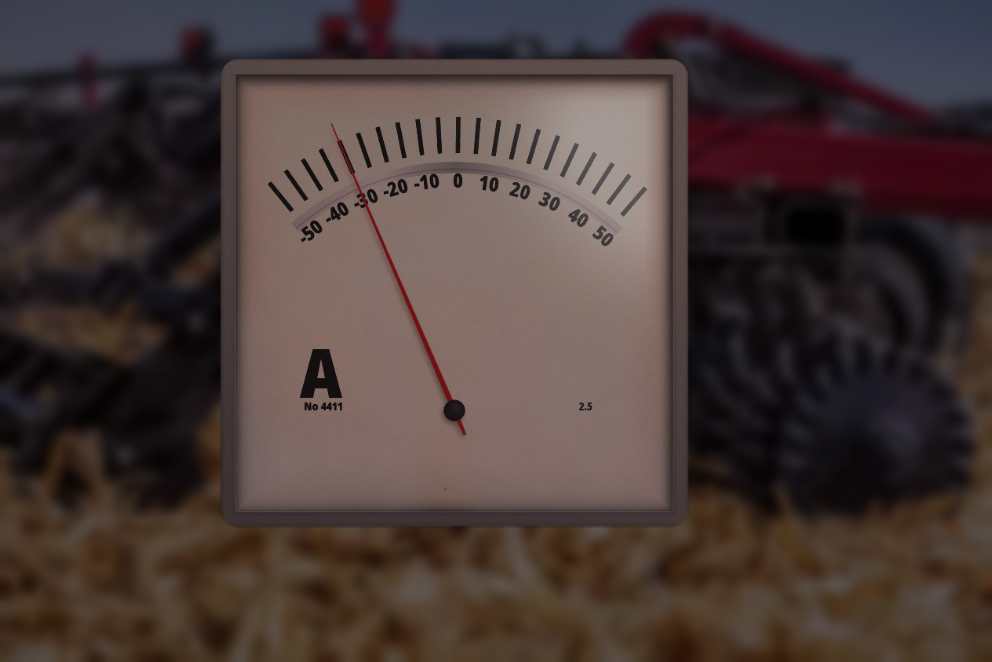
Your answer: -30
